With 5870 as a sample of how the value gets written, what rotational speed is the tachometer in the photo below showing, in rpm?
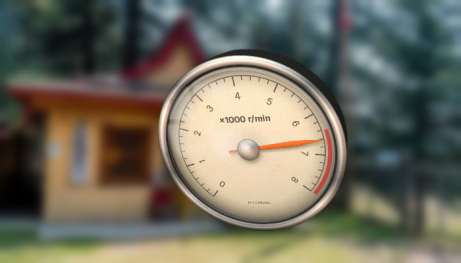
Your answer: 6600
